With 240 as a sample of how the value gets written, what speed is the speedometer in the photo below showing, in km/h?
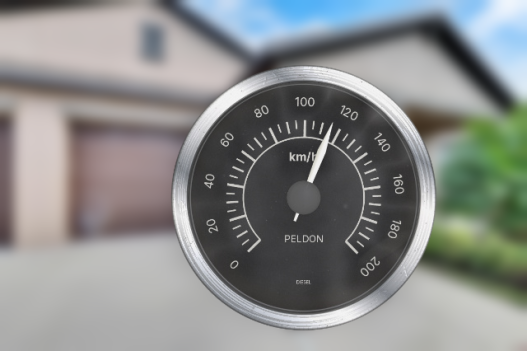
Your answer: 115
